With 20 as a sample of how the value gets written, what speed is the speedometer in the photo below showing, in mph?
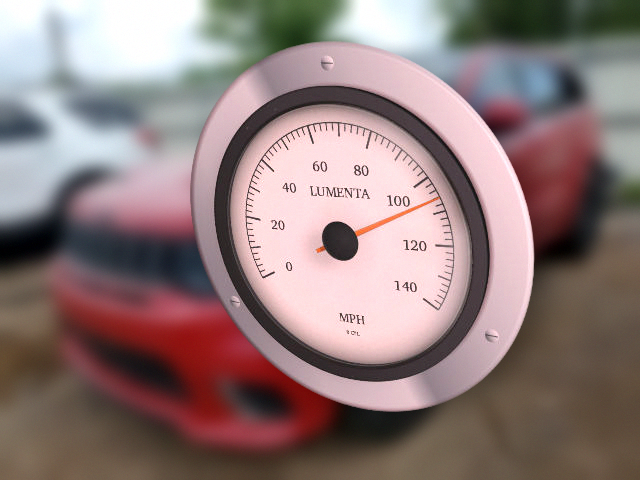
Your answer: 106
